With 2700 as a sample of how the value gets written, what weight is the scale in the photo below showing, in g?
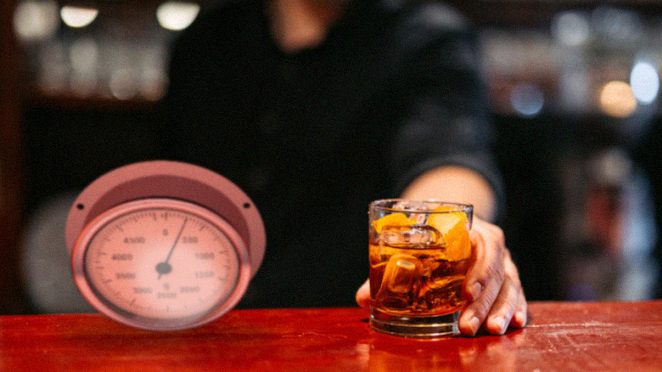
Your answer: 250
